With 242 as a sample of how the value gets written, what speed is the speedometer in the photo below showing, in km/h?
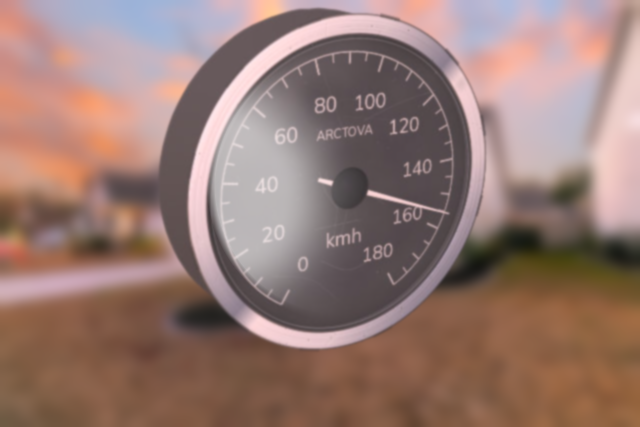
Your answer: 155
